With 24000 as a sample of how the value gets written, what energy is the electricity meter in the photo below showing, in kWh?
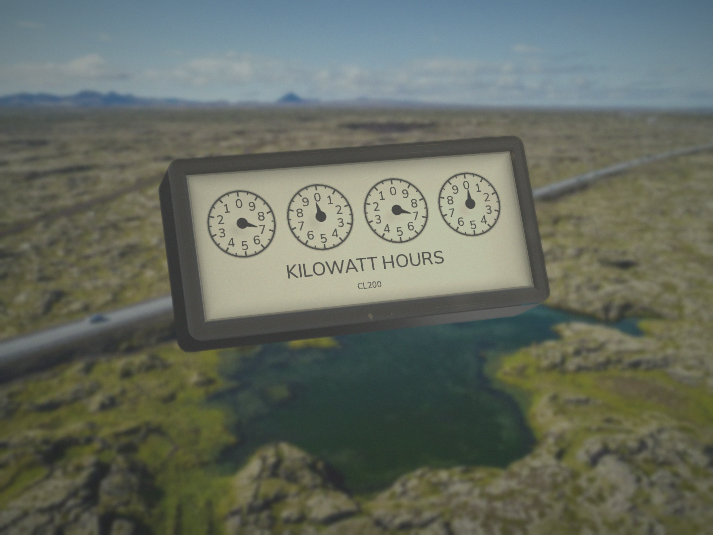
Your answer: 6970
